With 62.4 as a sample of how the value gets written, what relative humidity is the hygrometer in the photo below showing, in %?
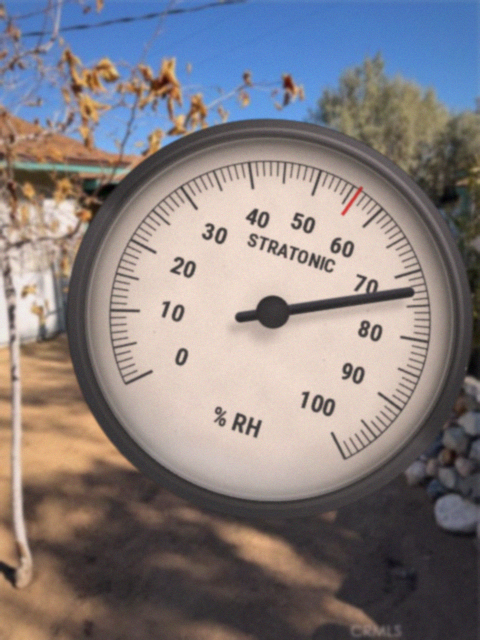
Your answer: 73
